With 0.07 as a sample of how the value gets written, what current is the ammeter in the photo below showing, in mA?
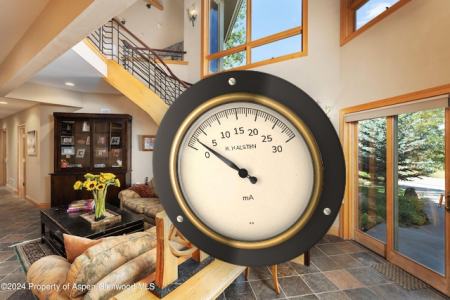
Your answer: 2.5
